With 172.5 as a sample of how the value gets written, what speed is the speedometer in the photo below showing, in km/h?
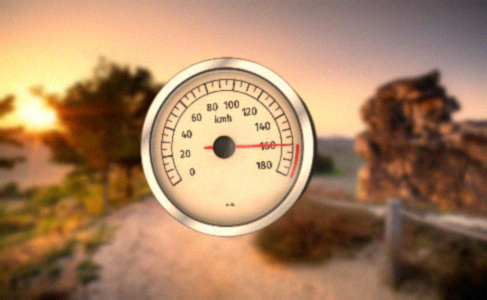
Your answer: 160
